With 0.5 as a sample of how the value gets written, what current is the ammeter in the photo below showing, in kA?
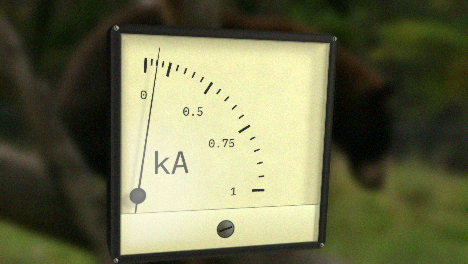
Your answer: 0.15
